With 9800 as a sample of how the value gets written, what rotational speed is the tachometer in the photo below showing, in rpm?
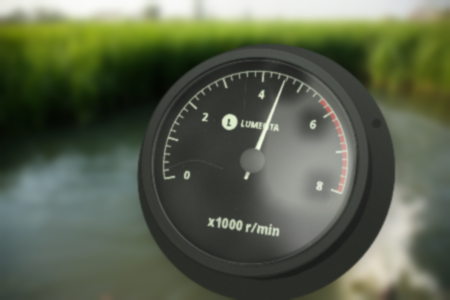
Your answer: 4600
